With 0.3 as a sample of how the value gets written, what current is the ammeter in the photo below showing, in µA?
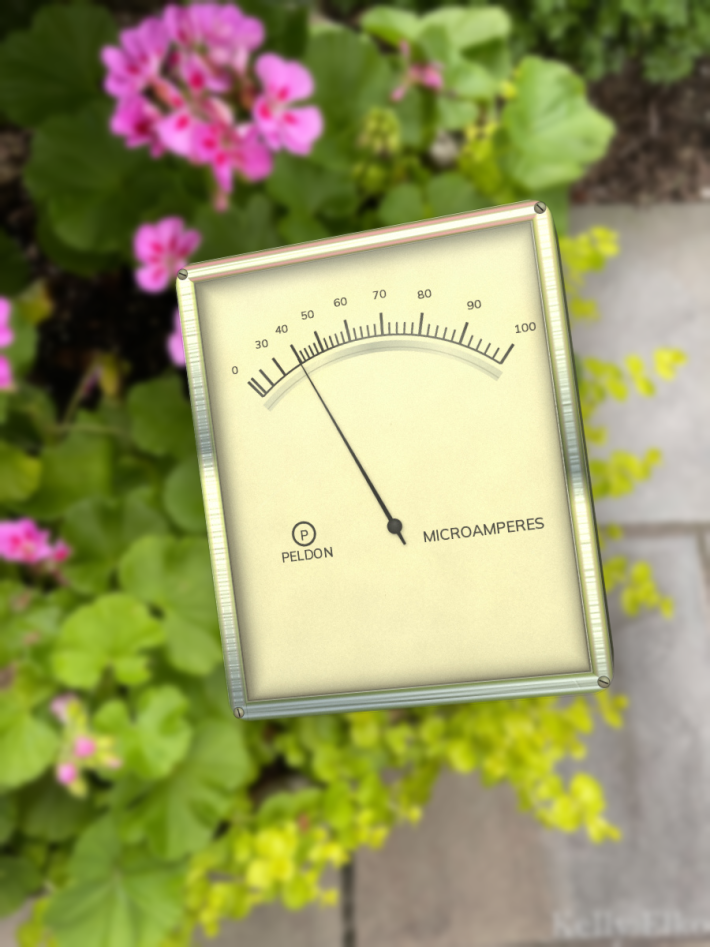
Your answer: 40
